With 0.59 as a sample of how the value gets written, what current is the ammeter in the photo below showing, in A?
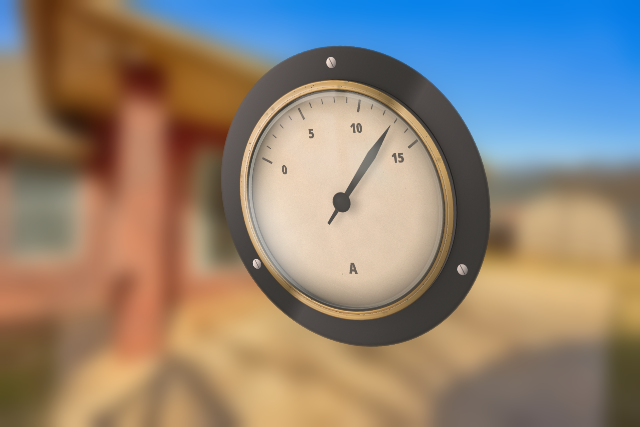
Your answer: 13
